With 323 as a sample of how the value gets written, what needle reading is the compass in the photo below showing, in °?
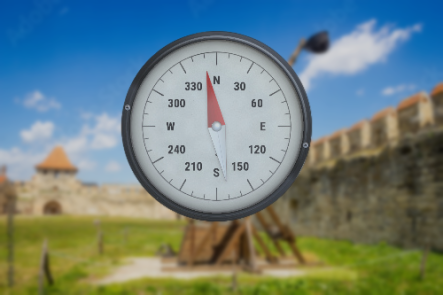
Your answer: 350
